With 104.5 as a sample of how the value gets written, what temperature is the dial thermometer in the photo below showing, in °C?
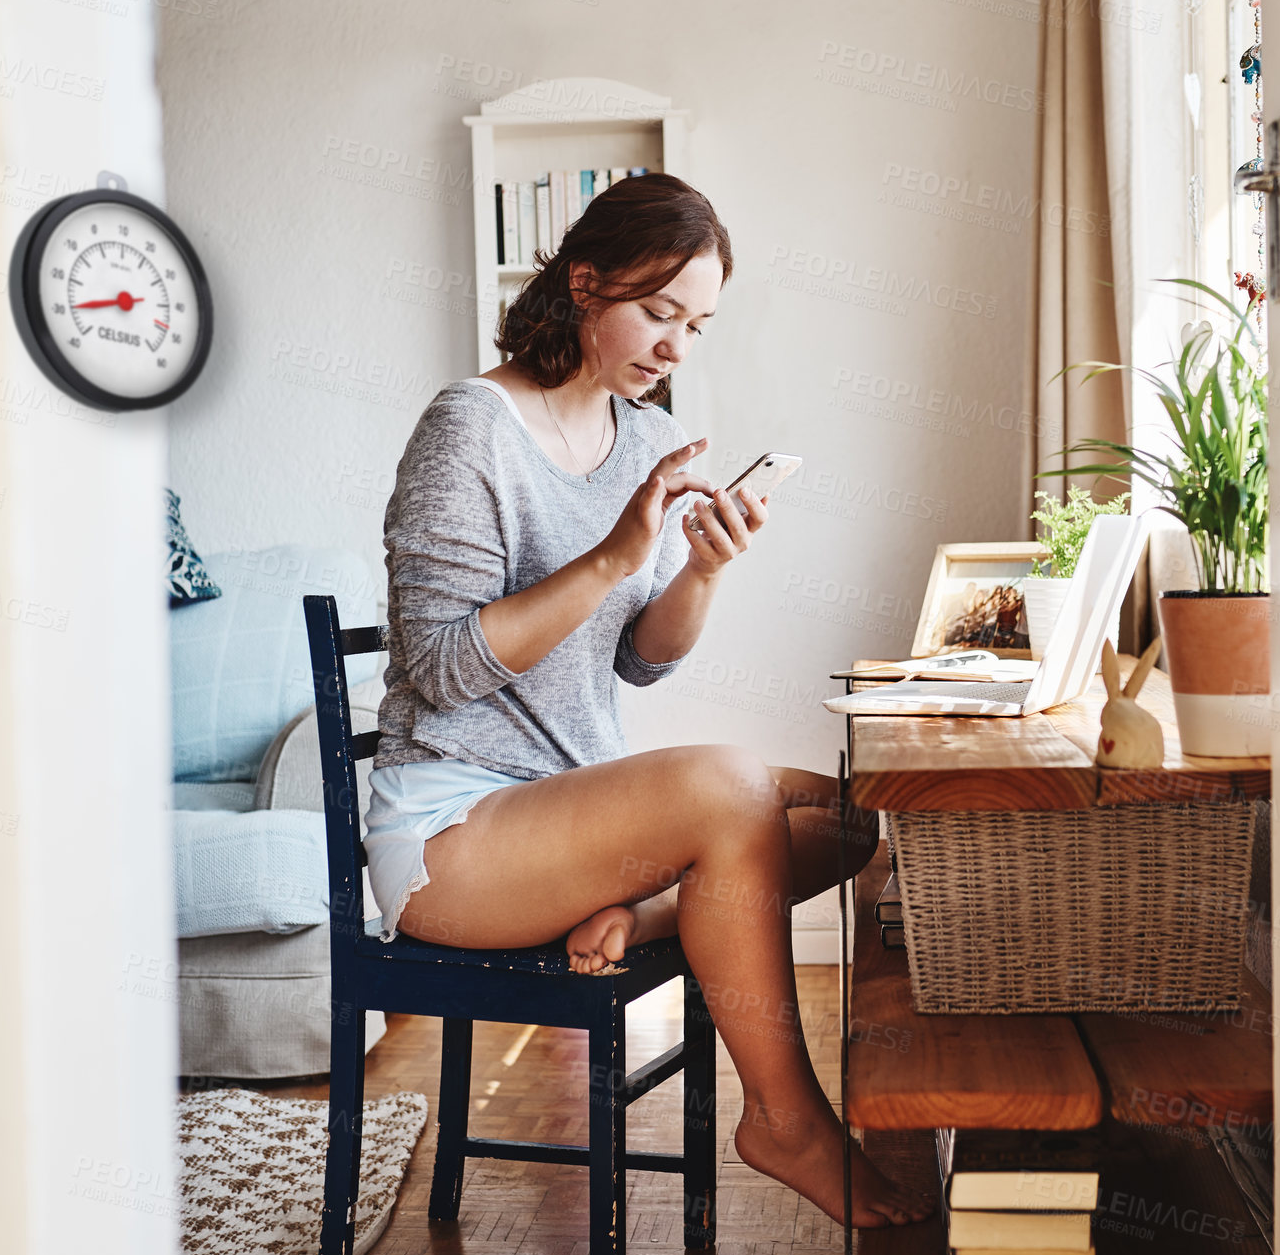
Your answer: -30
